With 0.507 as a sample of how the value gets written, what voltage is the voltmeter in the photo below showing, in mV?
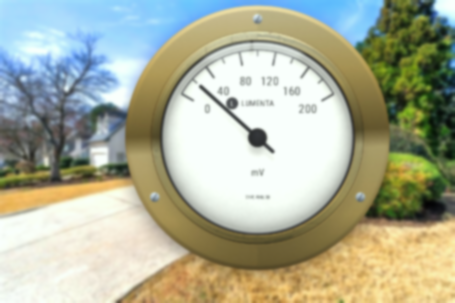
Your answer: 20
